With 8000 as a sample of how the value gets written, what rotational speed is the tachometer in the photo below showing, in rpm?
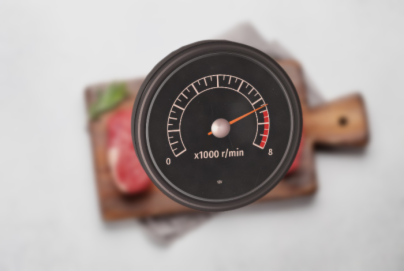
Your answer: 6250
